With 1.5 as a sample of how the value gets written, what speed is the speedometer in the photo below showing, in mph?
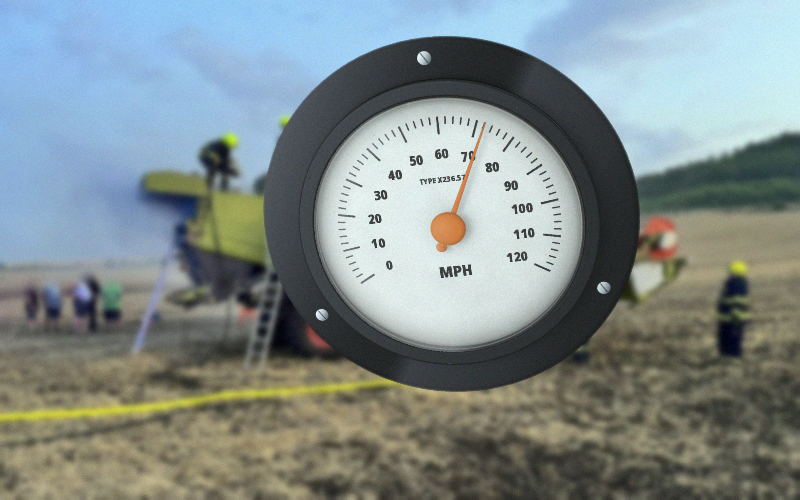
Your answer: 72
